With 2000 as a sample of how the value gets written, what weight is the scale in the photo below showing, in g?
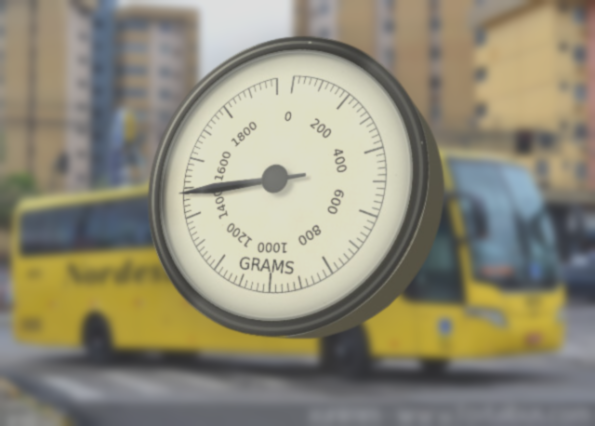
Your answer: 1480
